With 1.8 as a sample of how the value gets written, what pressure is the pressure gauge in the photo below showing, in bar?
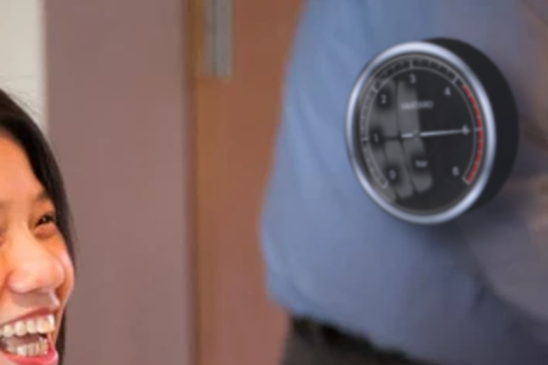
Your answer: 5
